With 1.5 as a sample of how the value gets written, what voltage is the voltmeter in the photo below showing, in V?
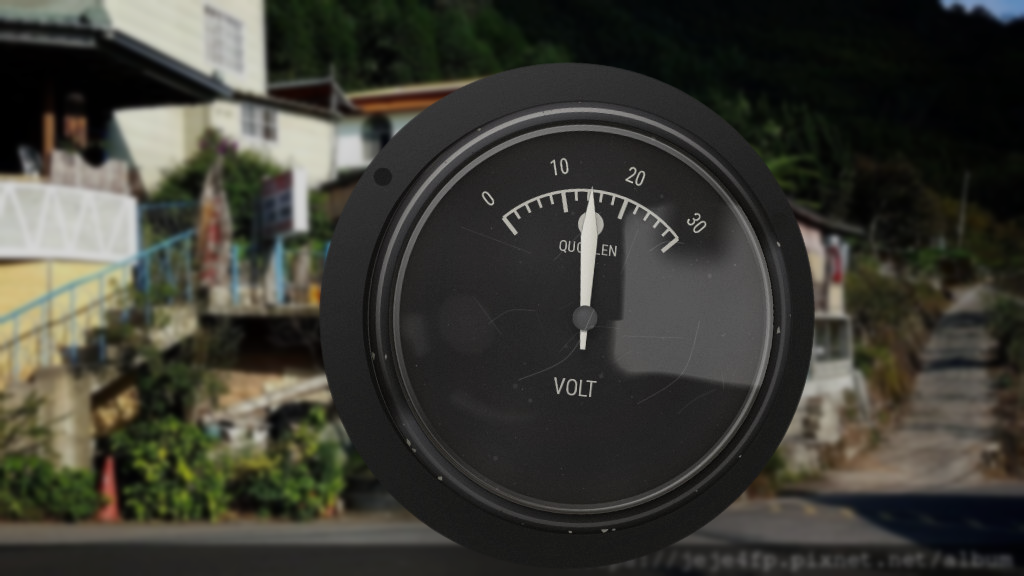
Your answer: 14
